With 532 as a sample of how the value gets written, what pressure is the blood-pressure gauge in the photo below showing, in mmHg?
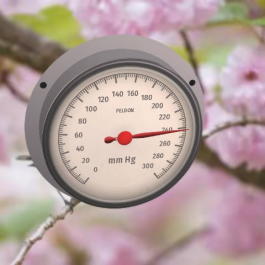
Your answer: 240
